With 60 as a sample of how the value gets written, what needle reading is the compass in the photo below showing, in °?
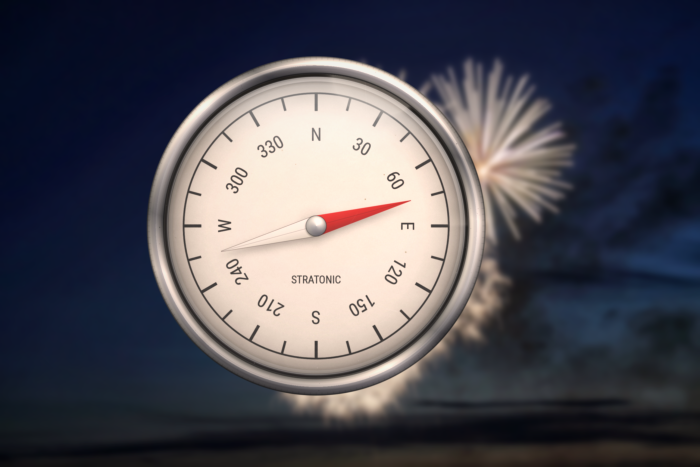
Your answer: 75
